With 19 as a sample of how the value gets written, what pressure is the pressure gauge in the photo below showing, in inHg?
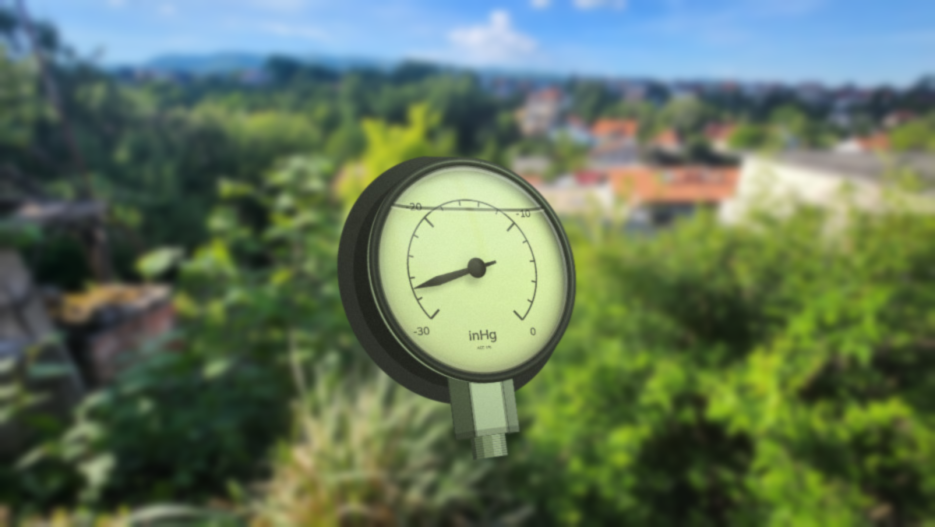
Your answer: -27
